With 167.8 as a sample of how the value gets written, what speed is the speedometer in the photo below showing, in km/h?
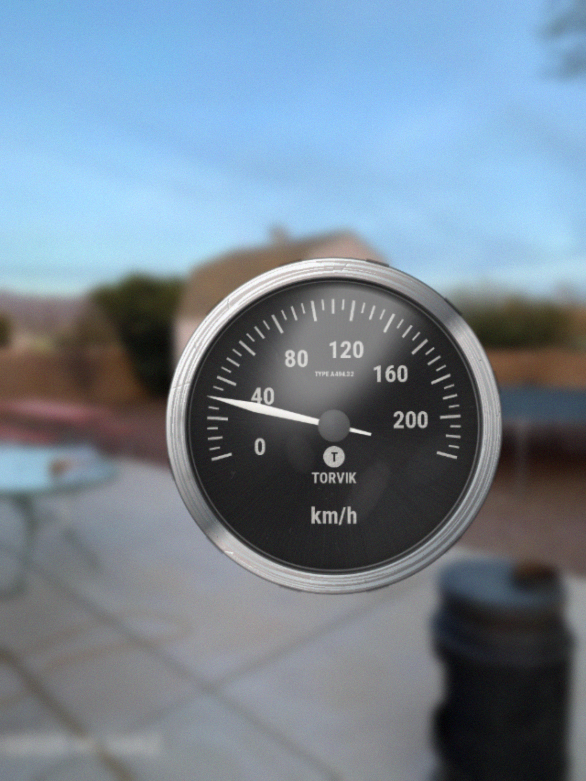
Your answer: 30
